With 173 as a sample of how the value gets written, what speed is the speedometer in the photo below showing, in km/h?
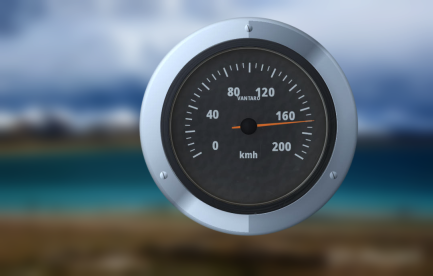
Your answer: 170
